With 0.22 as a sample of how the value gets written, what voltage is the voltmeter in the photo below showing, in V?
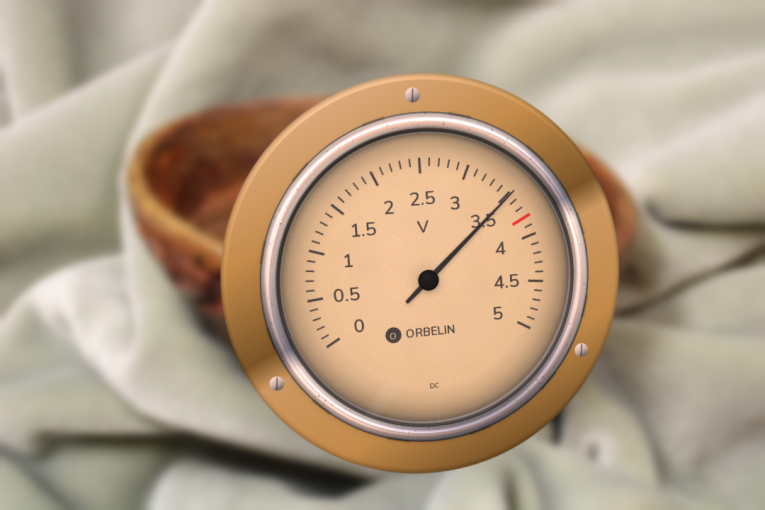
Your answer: 3.5
